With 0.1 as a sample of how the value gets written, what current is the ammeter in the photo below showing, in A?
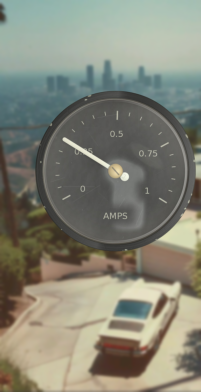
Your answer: 0.25
